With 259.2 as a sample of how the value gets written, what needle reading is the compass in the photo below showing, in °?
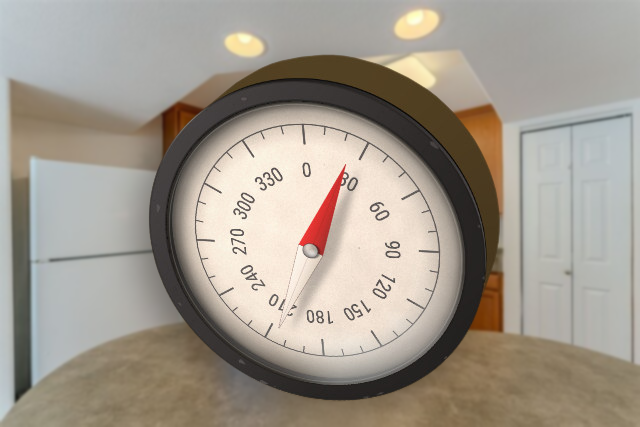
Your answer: 25
